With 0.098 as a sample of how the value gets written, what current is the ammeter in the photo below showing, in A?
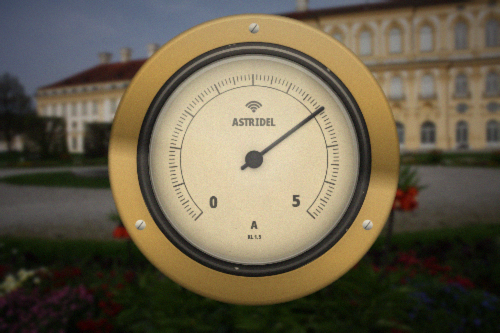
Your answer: 3.5
